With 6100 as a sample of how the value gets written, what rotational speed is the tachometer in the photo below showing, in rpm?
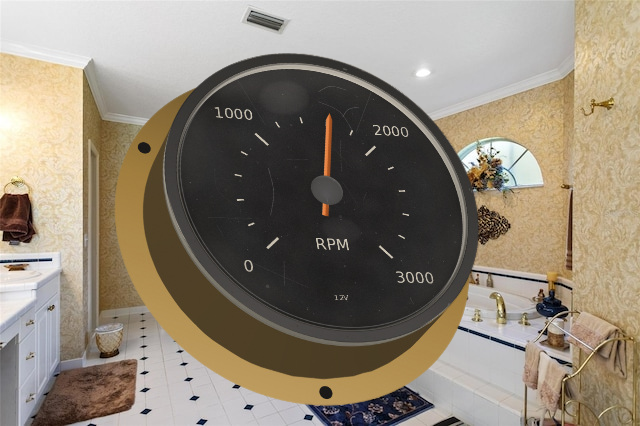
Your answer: 1600
